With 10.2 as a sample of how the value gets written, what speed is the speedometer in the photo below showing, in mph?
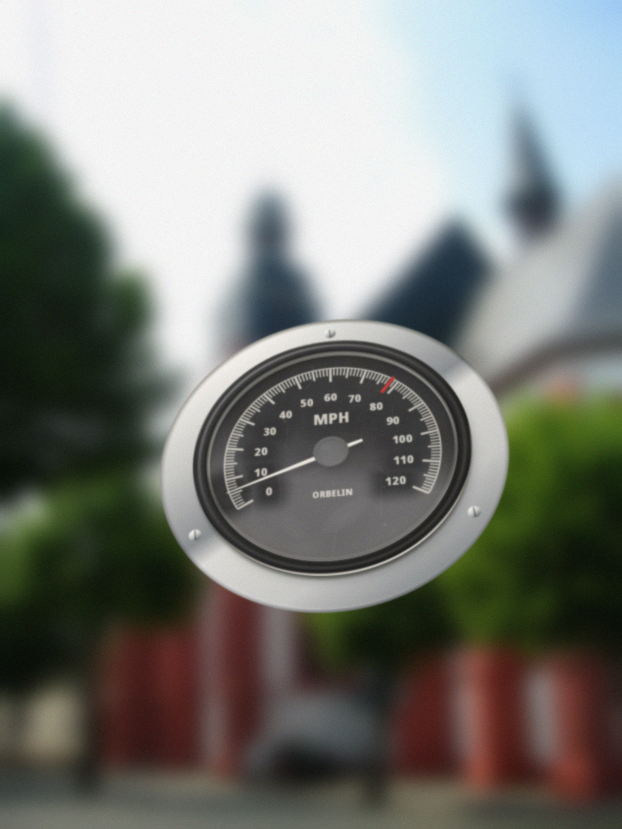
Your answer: 5
